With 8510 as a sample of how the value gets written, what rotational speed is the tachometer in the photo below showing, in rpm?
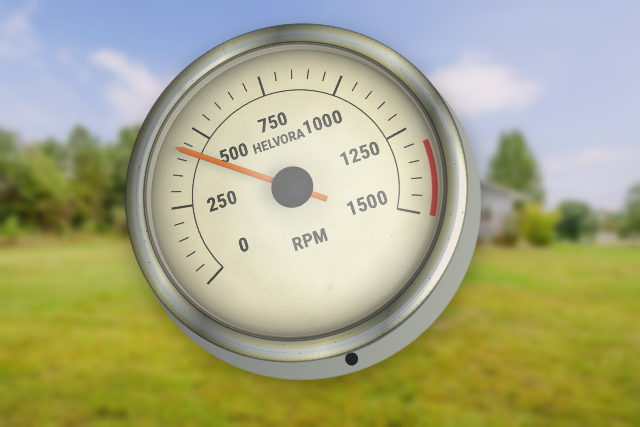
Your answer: 425
